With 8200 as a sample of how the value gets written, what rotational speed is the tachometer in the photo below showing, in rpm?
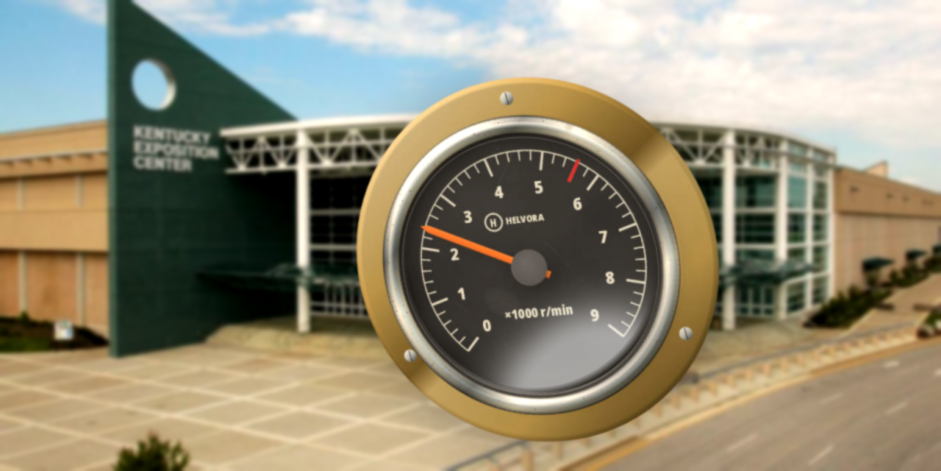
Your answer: 2400
